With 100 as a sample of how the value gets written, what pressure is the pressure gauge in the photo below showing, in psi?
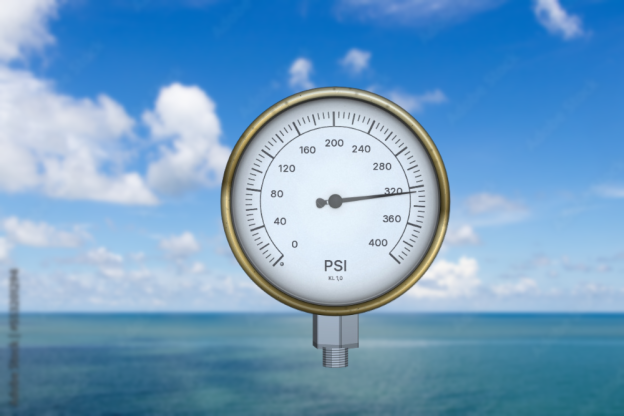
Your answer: 325
